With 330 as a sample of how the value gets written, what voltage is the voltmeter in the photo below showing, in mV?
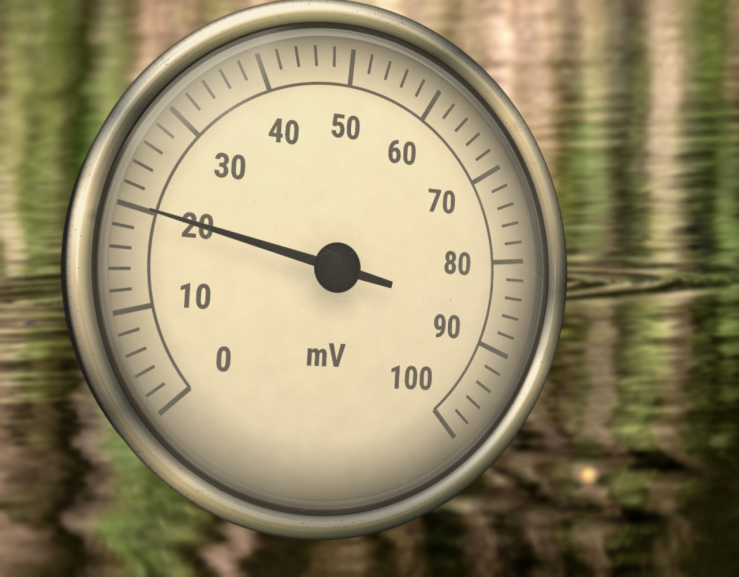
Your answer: 20
